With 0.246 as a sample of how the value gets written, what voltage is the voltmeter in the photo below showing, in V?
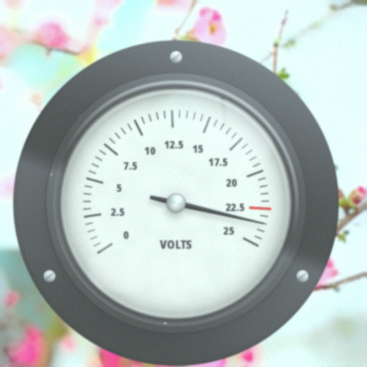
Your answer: 23.5
